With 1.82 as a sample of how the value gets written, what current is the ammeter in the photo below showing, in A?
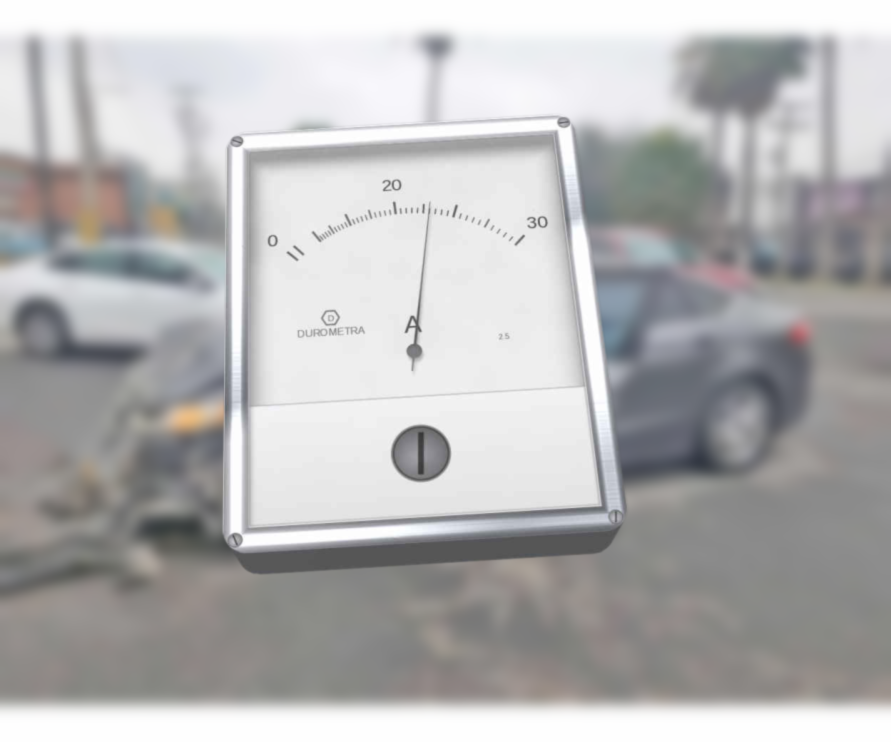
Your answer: 23
